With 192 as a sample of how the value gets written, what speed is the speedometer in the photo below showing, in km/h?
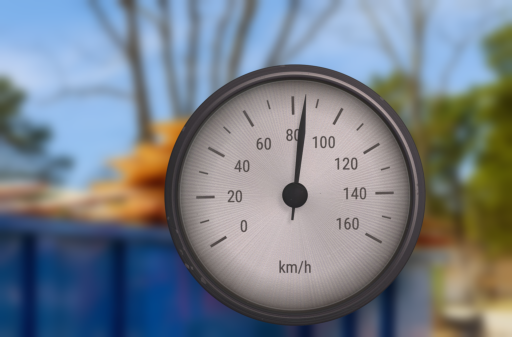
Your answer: 85
